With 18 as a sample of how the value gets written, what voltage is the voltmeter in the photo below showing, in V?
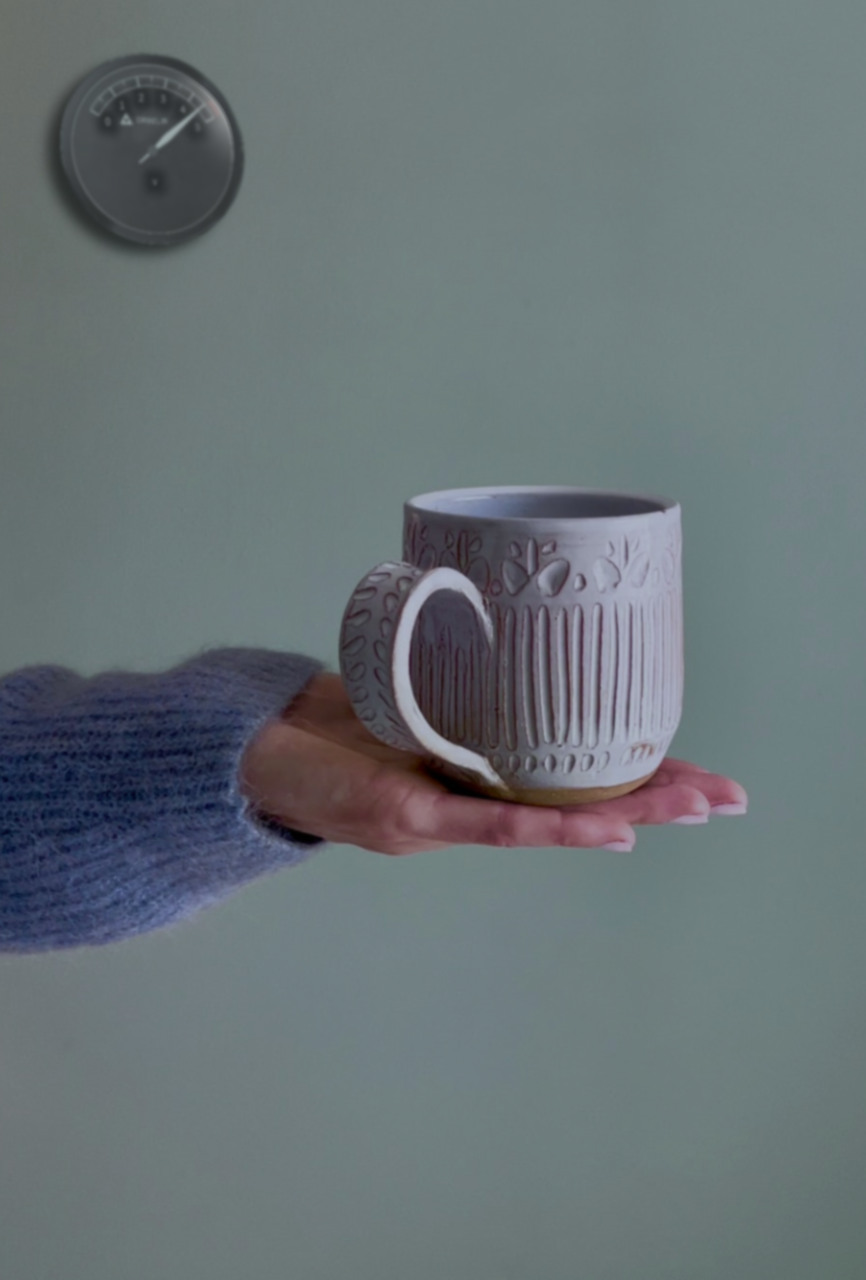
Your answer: 4.5
